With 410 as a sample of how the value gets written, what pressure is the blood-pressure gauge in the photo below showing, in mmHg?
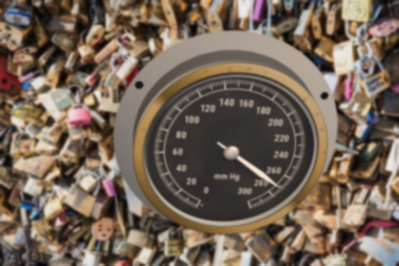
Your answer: 270
